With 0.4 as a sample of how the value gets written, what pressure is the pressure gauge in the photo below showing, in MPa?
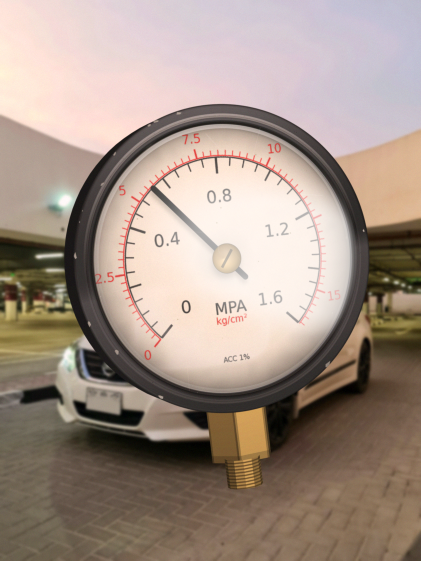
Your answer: 0.55
